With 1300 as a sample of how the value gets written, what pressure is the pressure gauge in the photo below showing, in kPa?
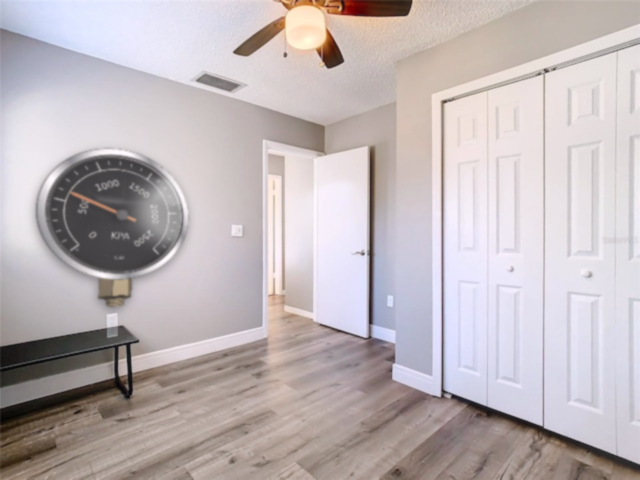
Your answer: 600
